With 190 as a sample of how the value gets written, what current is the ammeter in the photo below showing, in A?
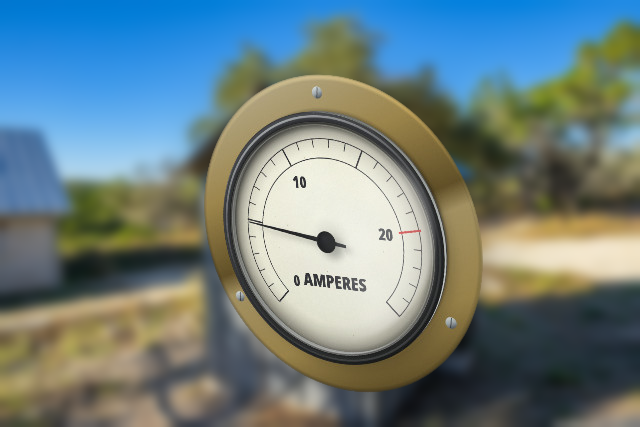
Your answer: 5
